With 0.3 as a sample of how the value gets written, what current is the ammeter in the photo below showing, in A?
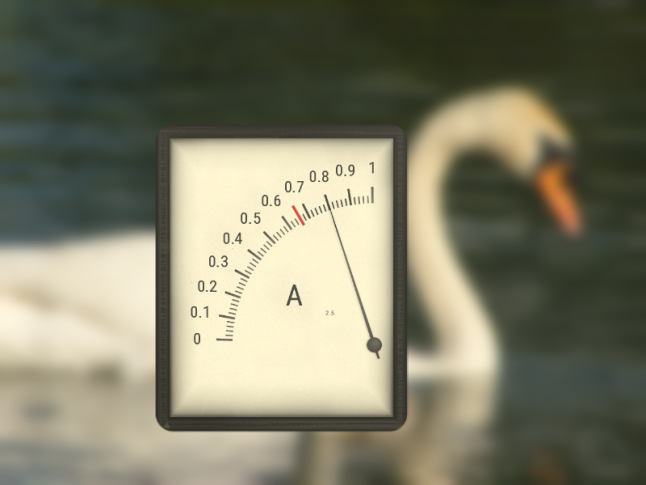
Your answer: 0.8
